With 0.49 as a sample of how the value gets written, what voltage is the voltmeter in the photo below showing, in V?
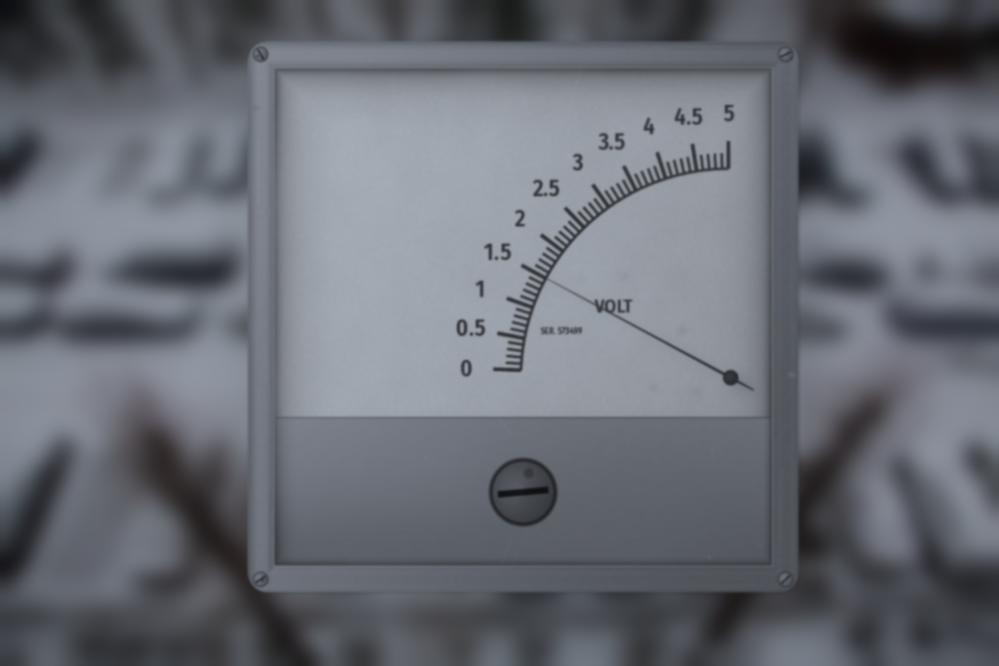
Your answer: 1.5
